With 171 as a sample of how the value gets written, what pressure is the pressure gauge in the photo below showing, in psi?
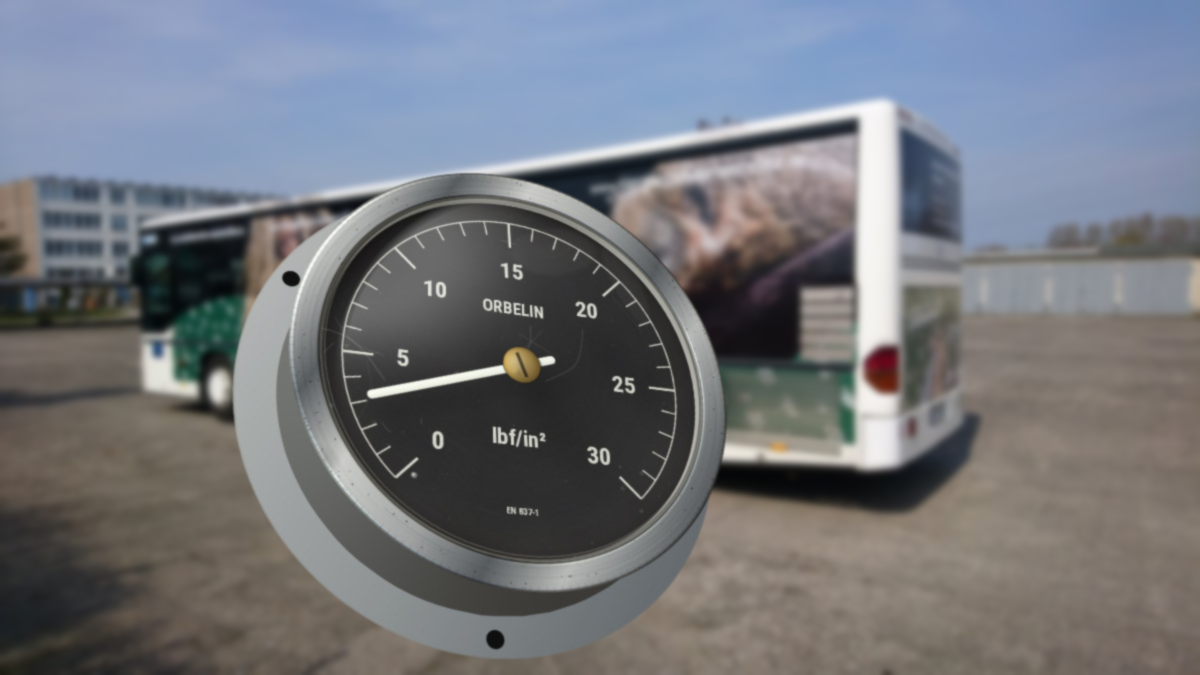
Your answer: 3
